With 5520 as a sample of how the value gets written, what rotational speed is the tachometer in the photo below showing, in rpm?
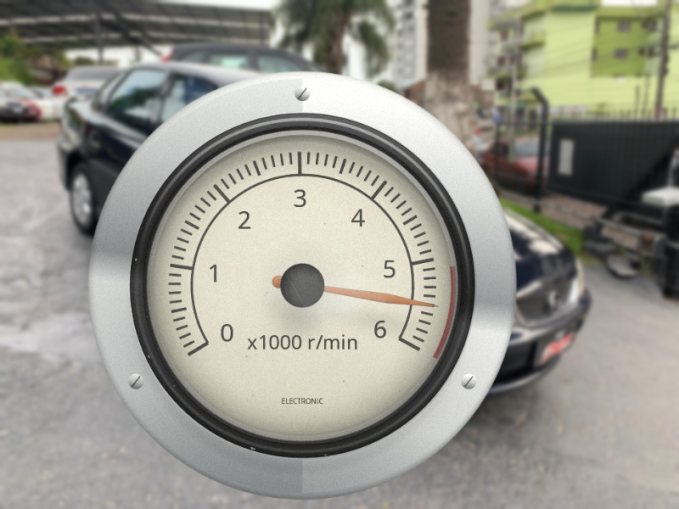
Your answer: 5500
